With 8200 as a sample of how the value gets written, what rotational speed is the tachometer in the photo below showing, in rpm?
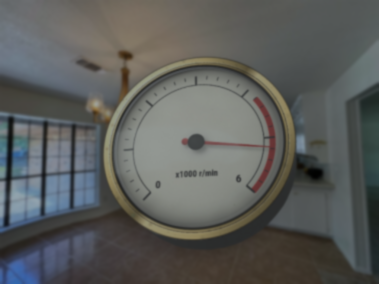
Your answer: 5200
